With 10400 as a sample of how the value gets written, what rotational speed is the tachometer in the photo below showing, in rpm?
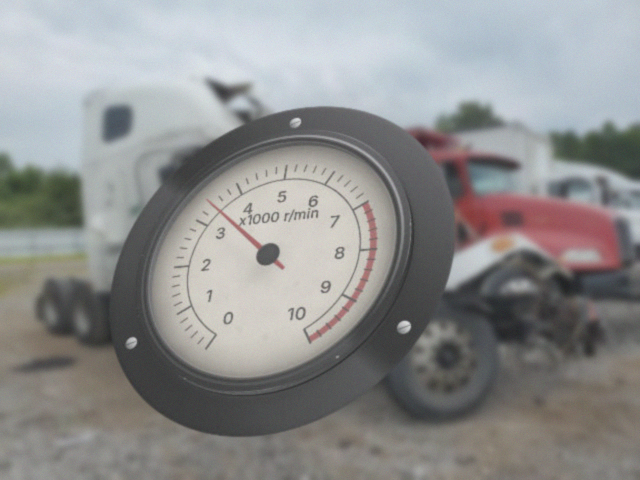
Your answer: 3400
